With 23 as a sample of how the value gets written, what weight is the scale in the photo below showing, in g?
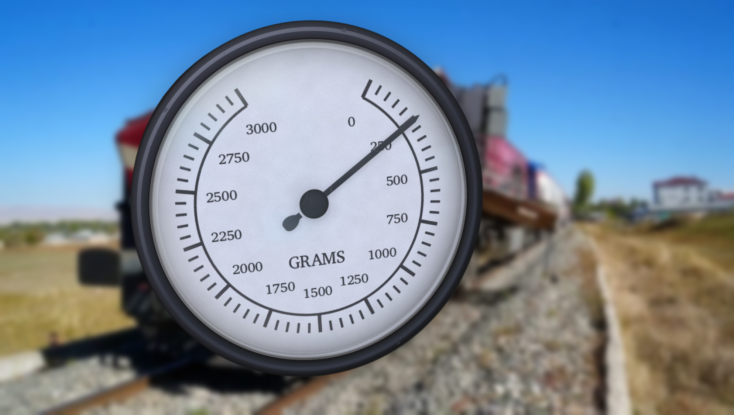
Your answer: 250
